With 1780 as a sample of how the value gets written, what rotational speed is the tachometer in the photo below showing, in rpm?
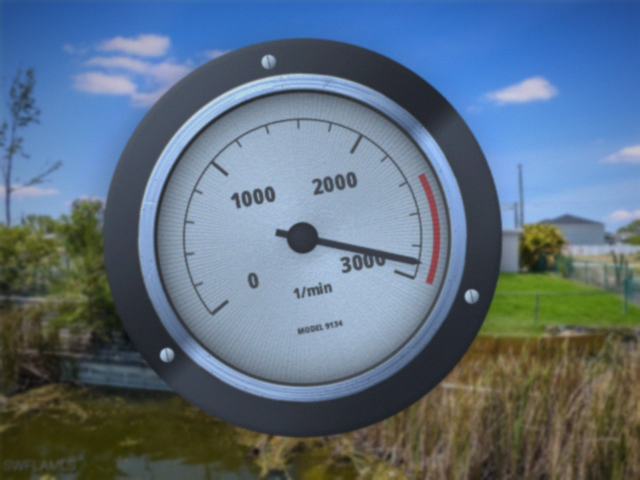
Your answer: 2900
